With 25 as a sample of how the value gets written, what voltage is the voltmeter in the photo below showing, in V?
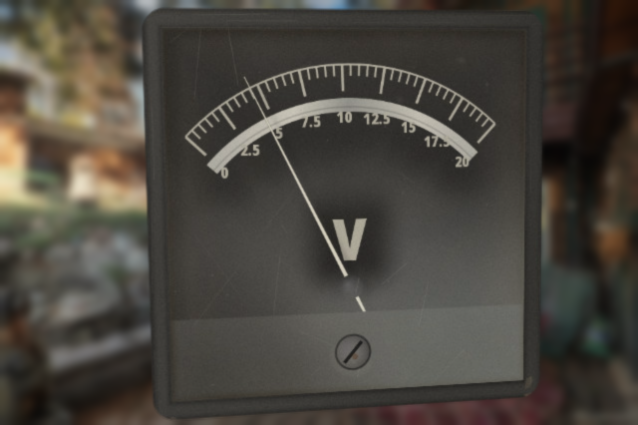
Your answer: 4.5
